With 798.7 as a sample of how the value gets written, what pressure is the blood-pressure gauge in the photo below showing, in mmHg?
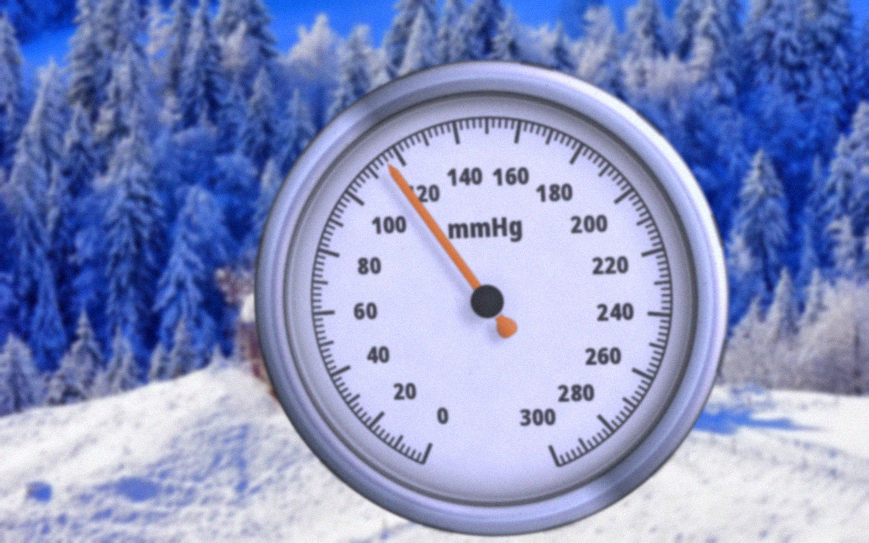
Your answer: 116
